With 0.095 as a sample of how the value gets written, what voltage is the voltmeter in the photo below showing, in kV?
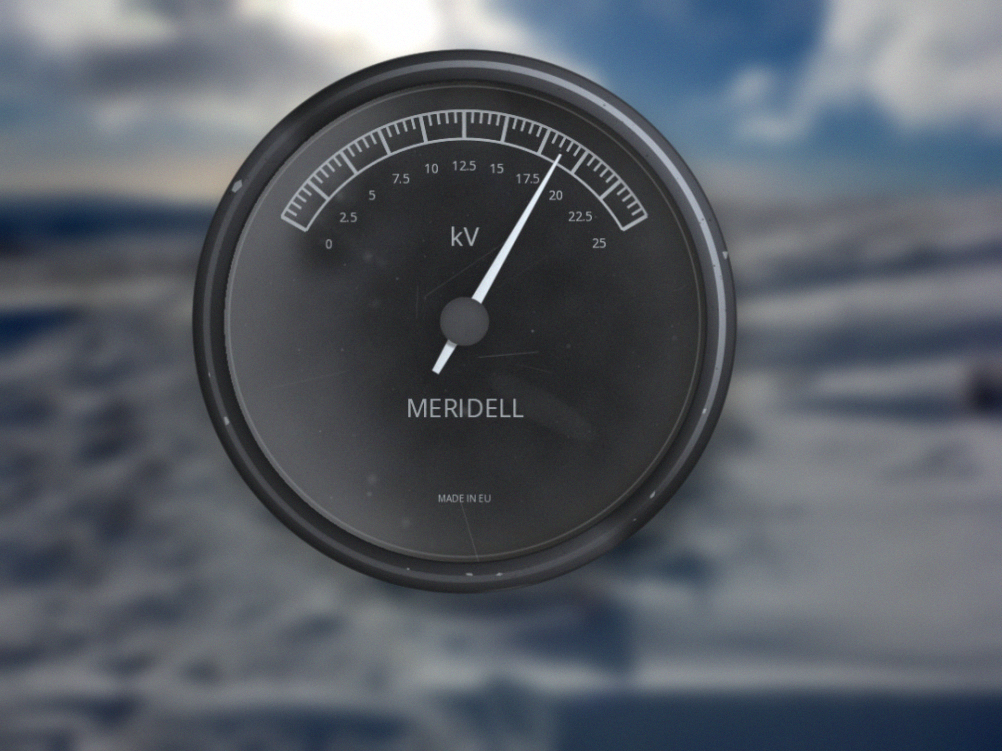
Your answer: 18.75
